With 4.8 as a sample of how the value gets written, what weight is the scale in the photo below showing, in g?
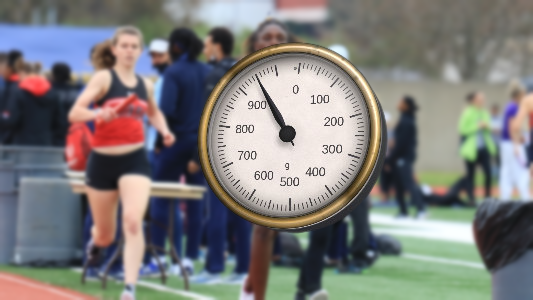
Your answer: 950
